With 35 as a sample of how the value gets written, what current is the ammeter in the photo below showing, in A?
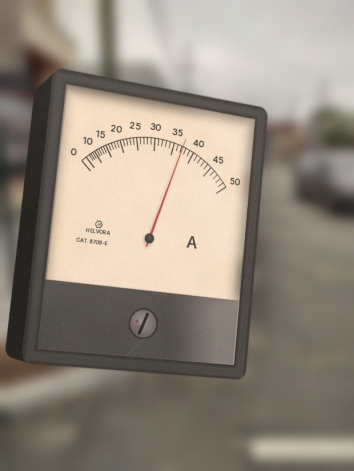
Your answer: 37
